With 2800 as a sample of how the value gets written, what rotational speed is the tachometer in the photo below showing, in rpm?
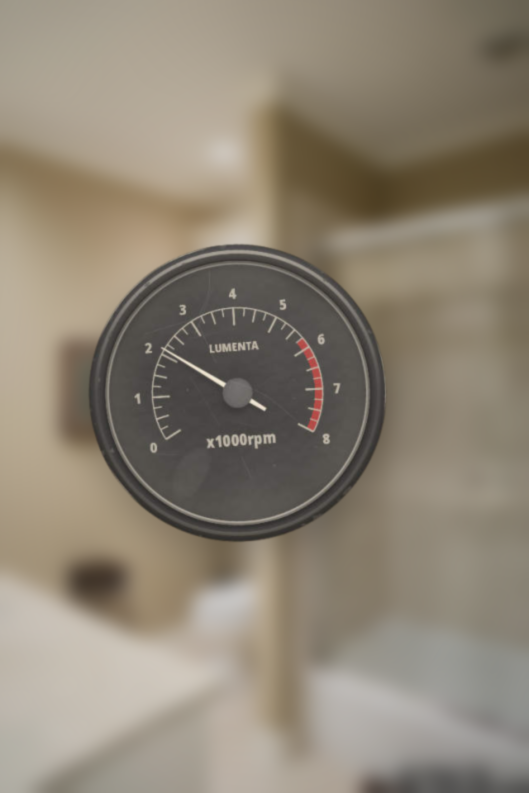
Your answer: 2125
